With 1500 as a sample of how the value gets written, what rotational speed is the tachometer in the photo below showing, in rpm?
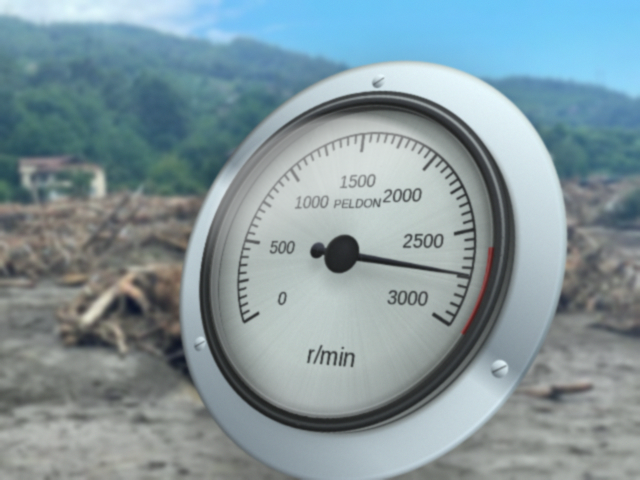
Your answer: 2750
